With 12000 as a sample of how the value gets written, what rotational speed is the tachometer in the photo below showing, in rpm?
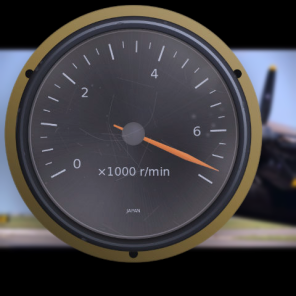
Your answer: 6750
